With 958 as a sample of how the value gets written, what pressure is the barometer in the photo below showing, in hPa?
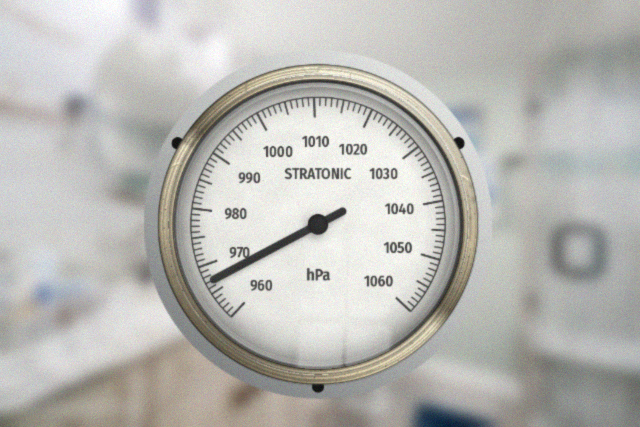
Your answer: 967
